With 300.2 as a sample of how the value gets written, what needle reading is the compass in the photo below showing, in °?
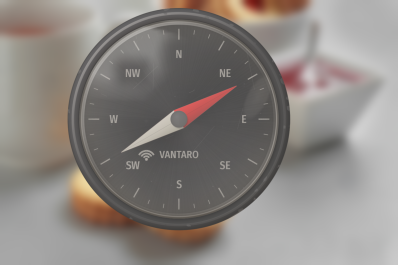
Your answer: 60
